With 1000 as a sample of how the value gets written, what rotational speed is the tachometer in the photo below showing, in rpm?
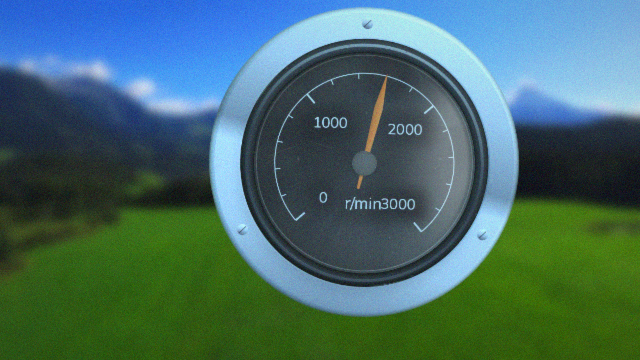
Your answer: 1600
